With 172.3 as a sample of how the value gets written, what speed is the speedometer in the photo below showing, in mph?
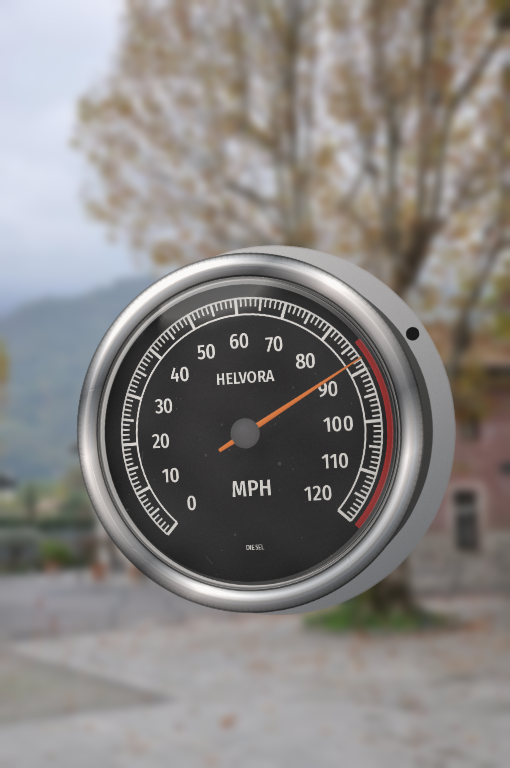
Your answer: 88
